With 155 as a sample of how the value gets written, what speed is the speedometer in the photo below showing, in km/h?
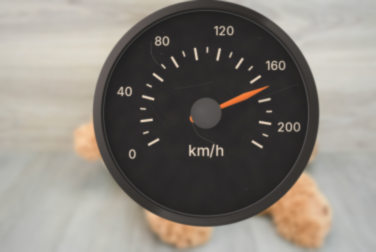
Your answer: 170
